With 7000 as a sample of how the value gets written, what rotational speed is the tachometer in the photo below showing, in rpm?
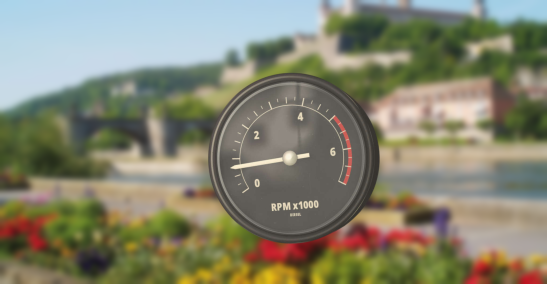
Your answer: 750
